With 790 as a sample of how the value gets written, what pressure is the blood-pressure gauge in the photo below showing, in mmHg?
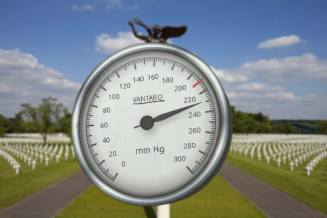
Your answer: 230
